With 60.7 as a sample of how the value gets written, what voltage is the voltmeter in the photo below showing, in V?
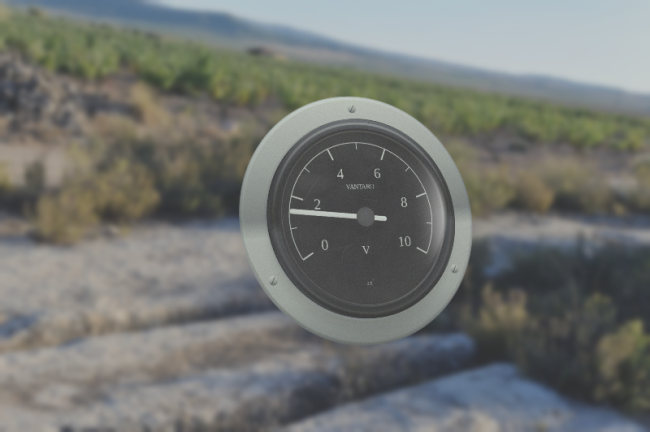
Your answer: 1.5
